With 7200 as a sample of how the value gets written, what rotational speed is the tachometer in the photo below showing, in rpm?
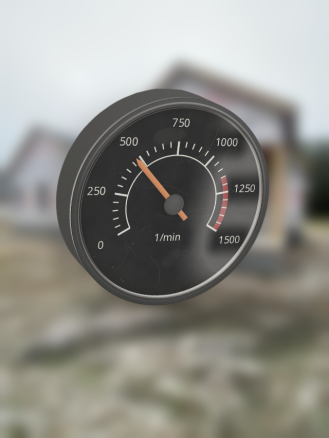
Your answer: 475
